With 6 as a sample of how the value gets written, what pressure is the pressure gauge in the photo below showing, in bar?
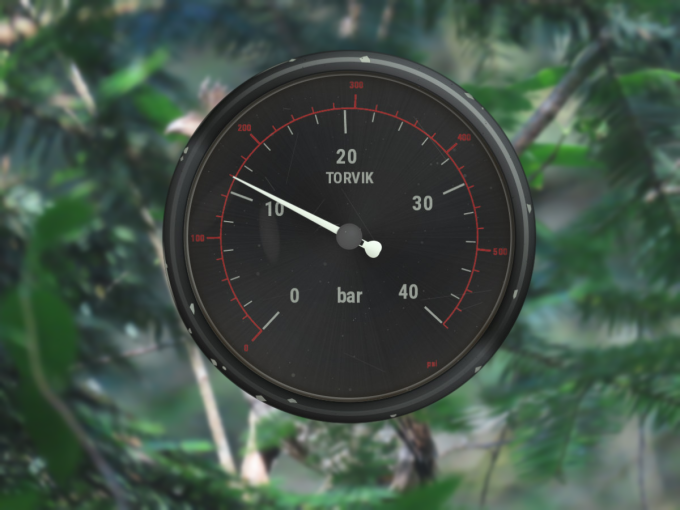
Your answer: 11
